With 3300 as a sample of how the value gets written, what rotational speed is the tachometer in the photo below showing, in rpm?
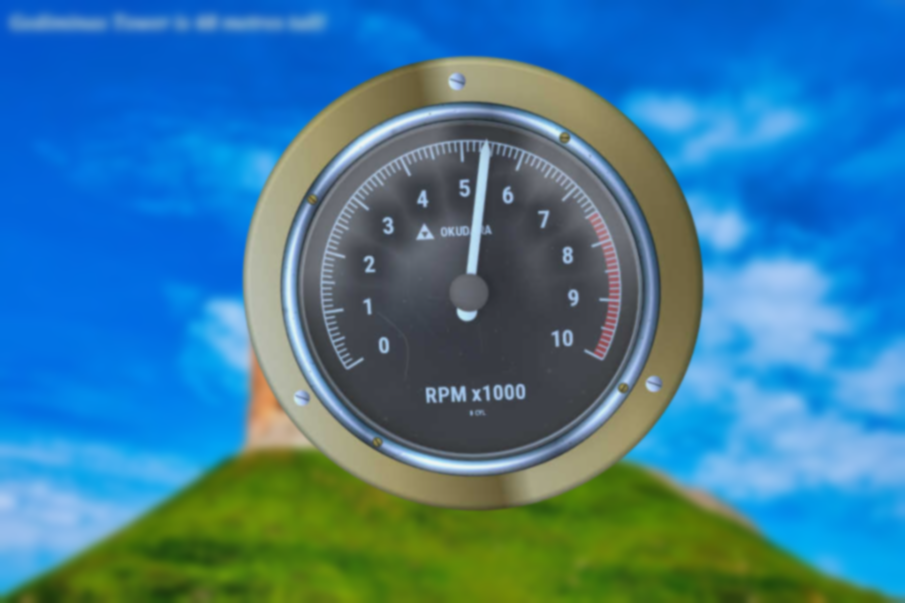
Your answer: 5400
